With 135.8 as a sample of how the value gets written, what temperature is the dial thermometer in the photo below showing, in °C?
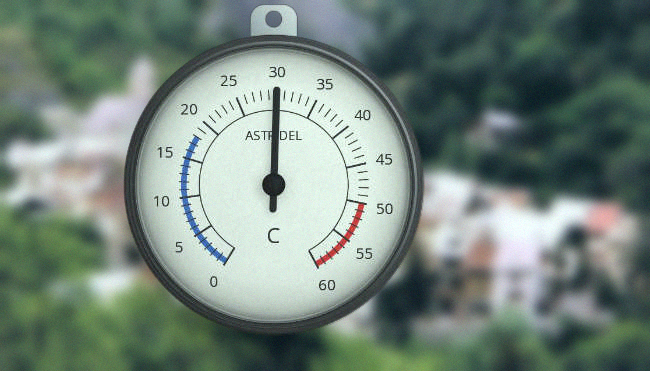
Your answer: 30
